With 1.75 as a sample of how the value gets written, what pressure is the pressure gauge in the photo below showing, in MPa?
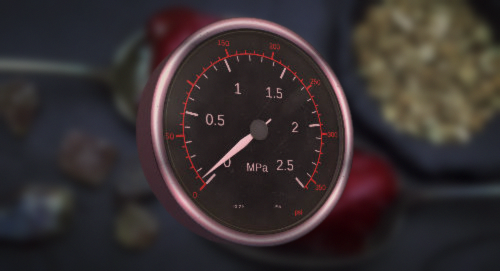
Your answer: 0.05
